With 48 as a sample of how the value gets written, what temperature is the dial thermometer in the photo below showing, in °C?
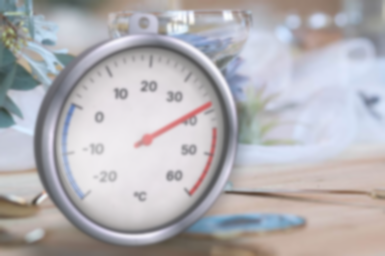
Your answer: 38
